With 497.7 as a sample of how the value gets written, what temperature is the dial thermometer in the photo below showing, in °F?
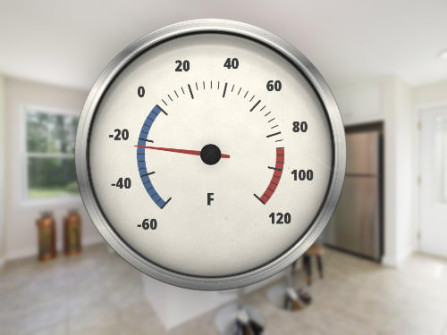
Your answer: -24
